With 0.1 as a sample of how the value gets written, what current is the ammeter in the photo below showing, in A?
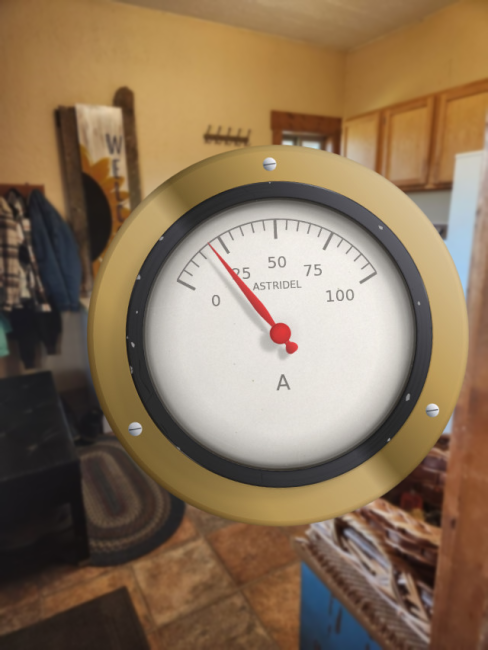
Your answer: 20
